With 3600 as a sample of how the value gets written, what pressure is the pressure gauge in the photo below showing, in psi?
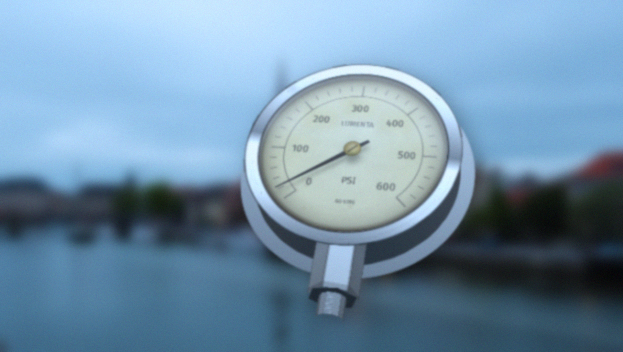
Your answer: 20
